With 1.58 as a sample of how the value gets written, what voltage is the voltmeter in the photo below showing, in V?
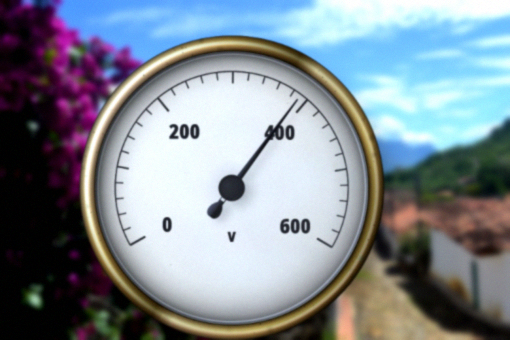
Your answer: 390
